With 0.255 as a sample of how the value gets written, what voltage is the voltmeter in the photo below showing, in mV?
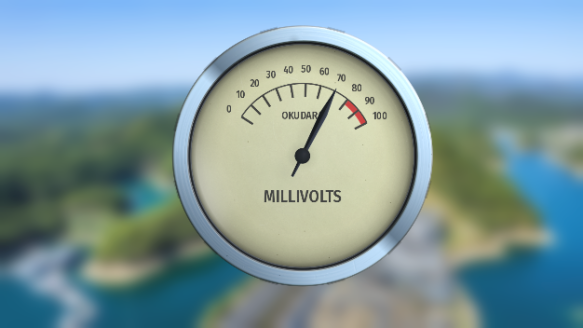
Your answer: 70
